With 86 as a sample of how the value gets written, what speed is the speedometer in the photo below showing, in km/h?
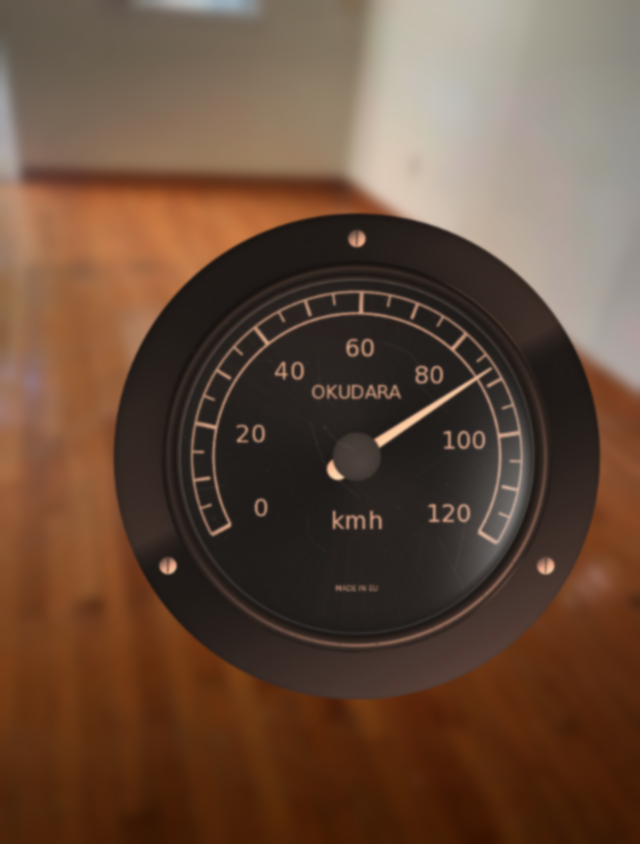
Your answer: 87.5
